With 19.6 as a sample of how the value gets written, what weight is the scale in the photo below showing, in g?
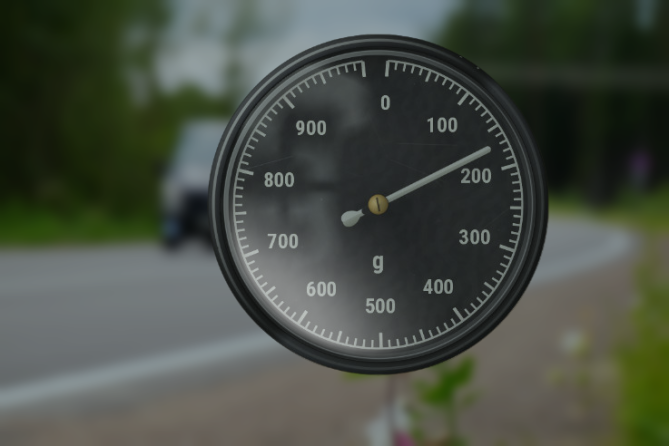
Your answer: 170
